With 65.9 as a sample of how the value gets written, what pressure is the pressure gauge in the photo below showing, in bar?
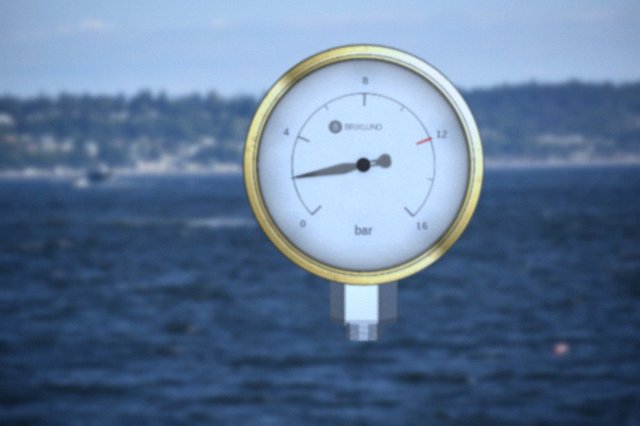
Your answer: 2
